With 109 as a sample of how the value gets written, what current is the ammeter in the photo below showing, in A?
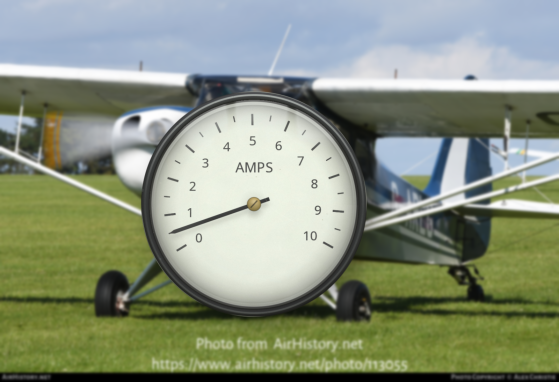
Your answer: 0.5
